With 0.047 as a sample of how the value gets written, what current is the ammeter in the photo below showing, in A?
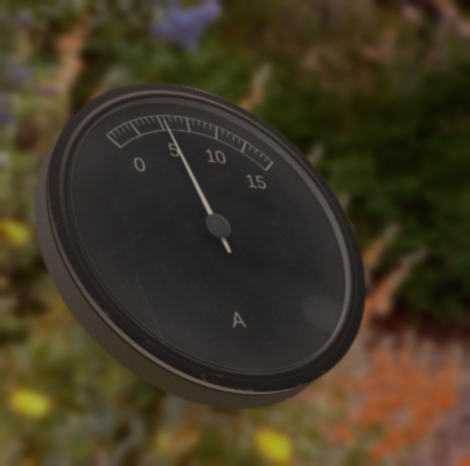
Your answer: 5
